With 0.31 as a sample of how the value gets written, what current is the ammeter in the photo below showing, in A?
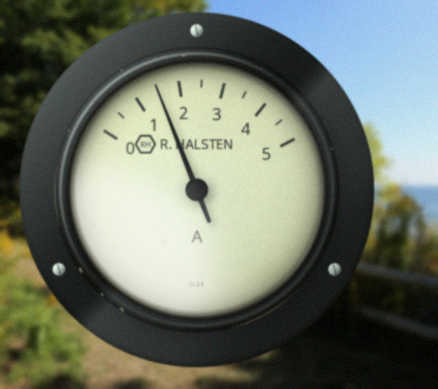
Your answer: 1.5
